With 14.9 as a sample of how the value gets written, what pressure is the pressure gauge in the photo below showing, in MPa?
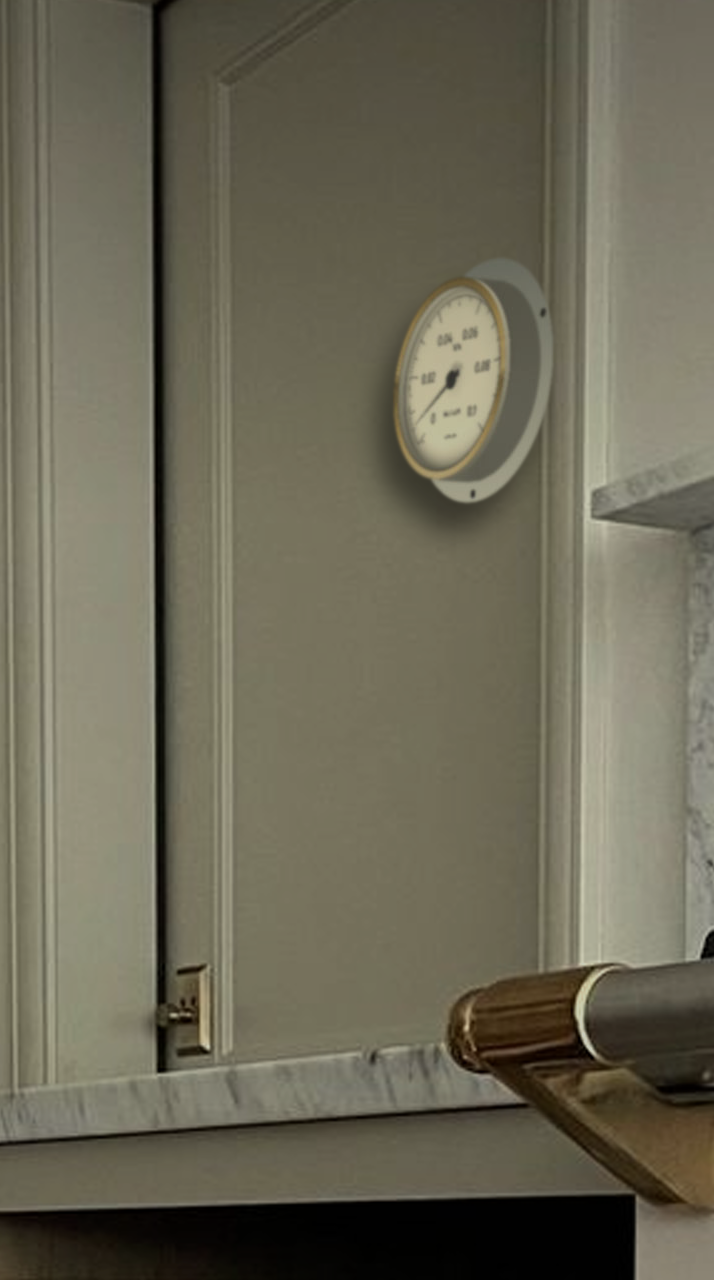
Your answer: 0.005
